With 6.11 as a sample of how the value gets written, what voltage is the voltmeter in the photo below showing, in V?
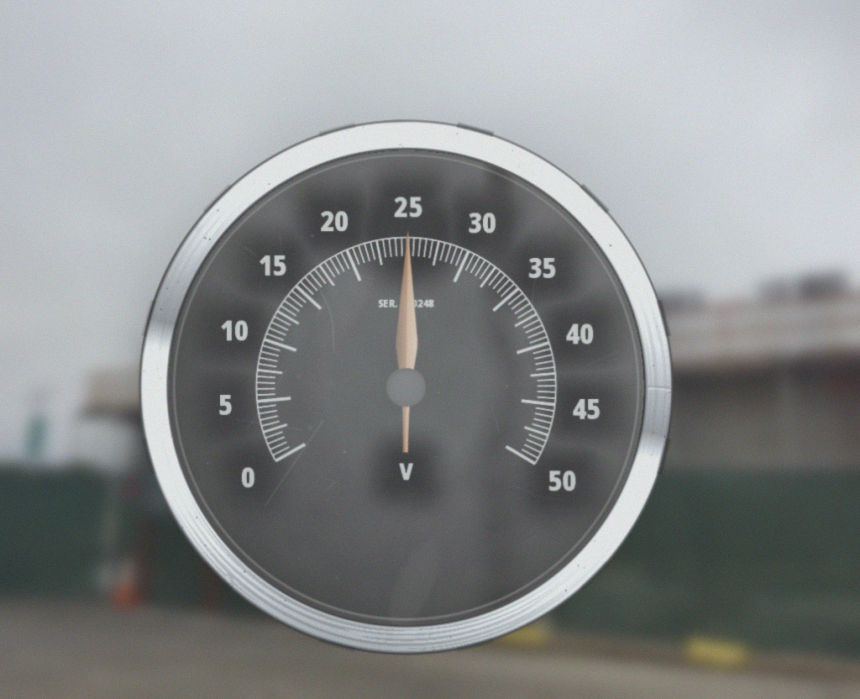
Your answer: 25
